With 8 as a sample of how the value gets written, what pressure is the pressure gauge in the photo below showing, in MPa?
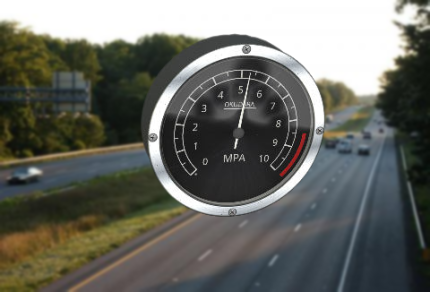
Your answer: 5.25
